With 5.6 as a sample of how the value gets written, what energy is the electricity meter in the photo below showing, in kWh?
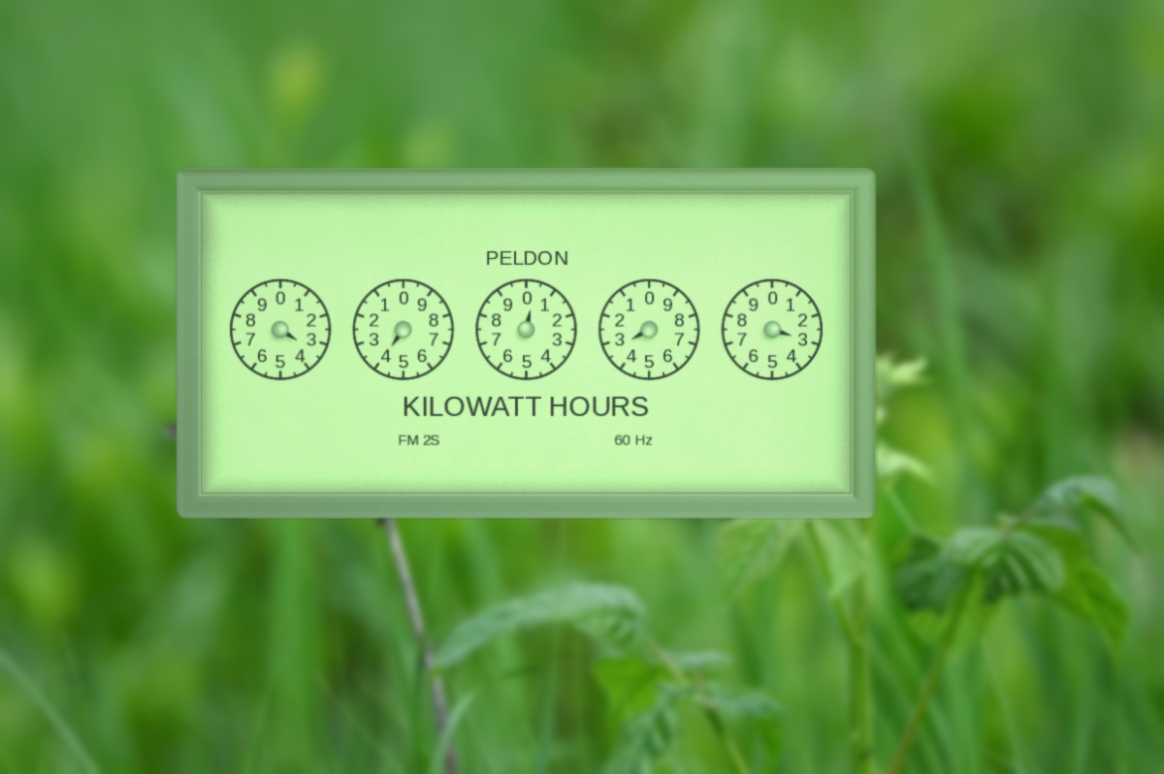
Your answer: 34033
